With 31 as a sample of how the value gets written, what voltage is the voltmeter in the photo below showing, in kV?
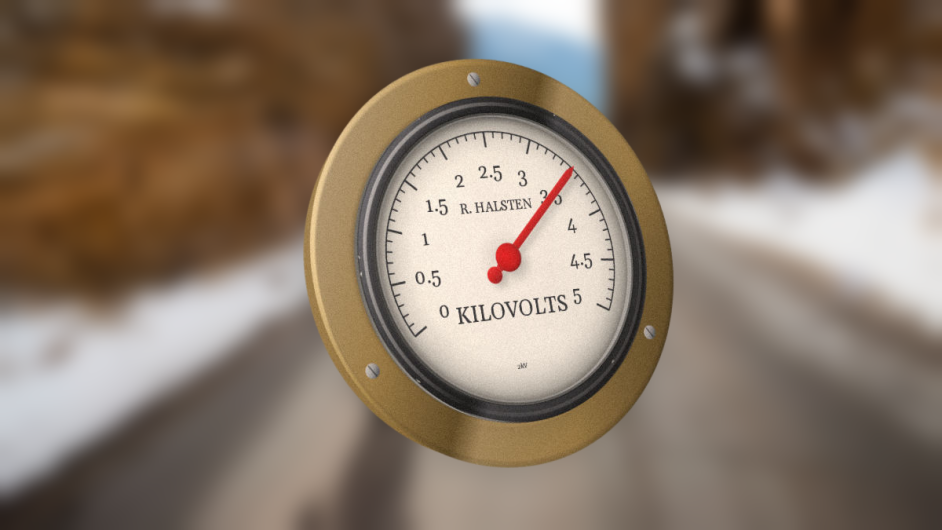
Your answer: 3.5
